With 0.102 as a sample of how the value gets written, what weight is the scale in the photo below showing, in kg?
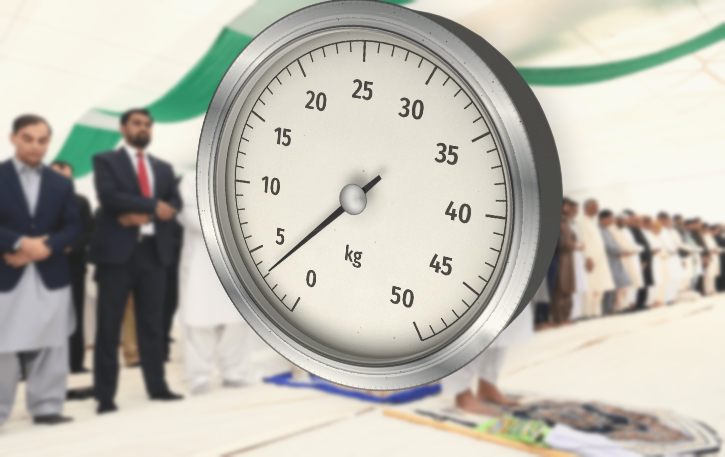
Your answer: 3
